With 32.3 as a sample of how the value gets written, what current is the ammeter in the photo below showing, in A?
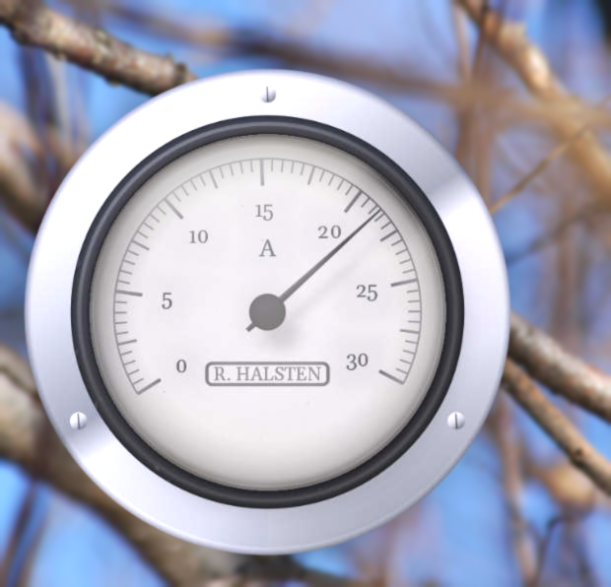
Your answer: 21.25
